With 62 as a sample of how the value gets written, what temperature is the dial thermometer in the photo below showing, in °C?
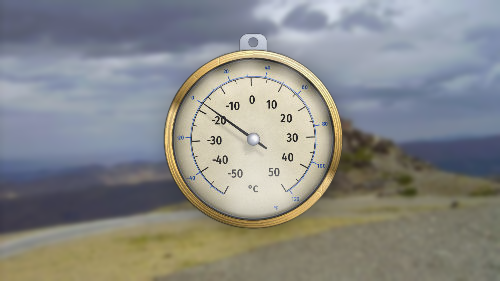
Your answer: -17.5
